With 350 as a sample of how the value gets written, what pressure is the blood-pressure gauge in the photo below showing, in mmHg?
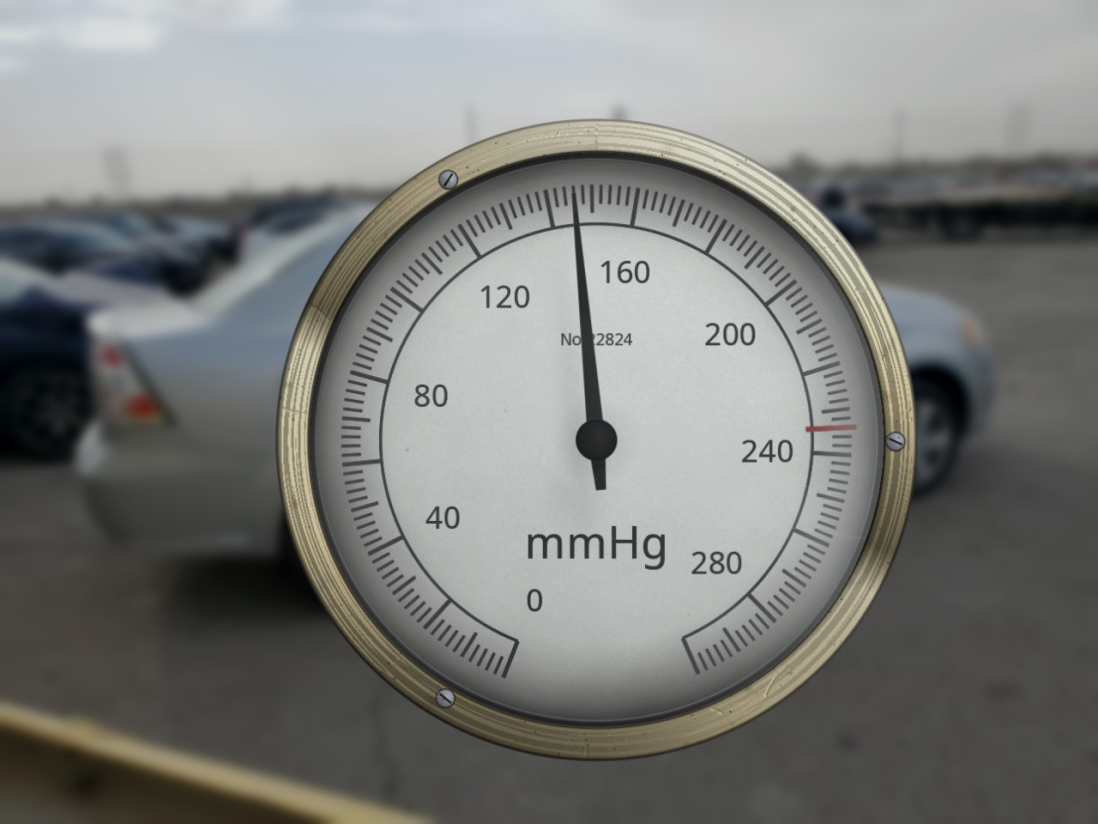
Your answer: 146
